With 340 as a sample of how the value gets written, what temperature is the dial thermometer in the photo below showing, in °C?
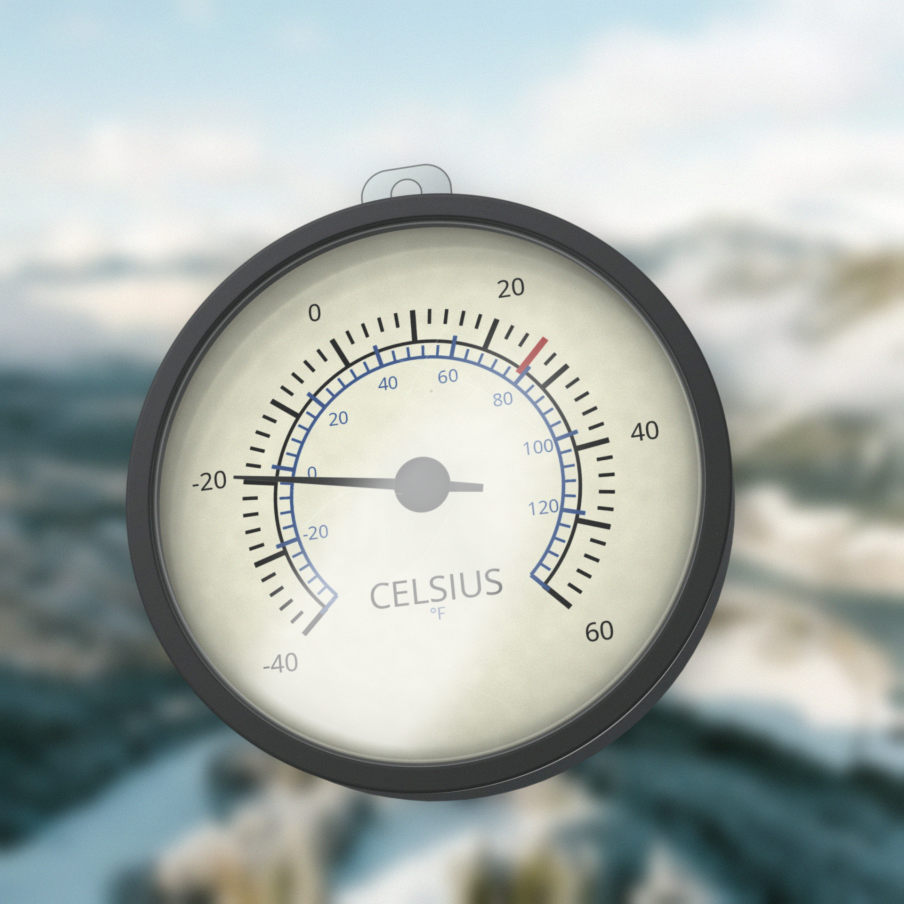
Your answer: -20
